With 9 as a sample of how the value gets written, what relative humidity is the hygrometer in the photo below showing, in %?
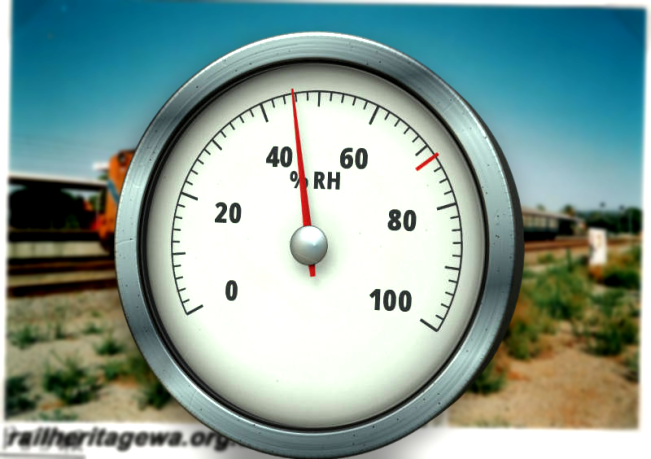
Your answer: 46
